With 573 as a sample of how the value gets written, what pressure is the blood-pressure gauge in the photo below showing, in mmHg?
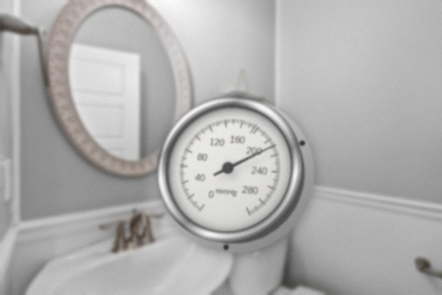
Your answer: 210
